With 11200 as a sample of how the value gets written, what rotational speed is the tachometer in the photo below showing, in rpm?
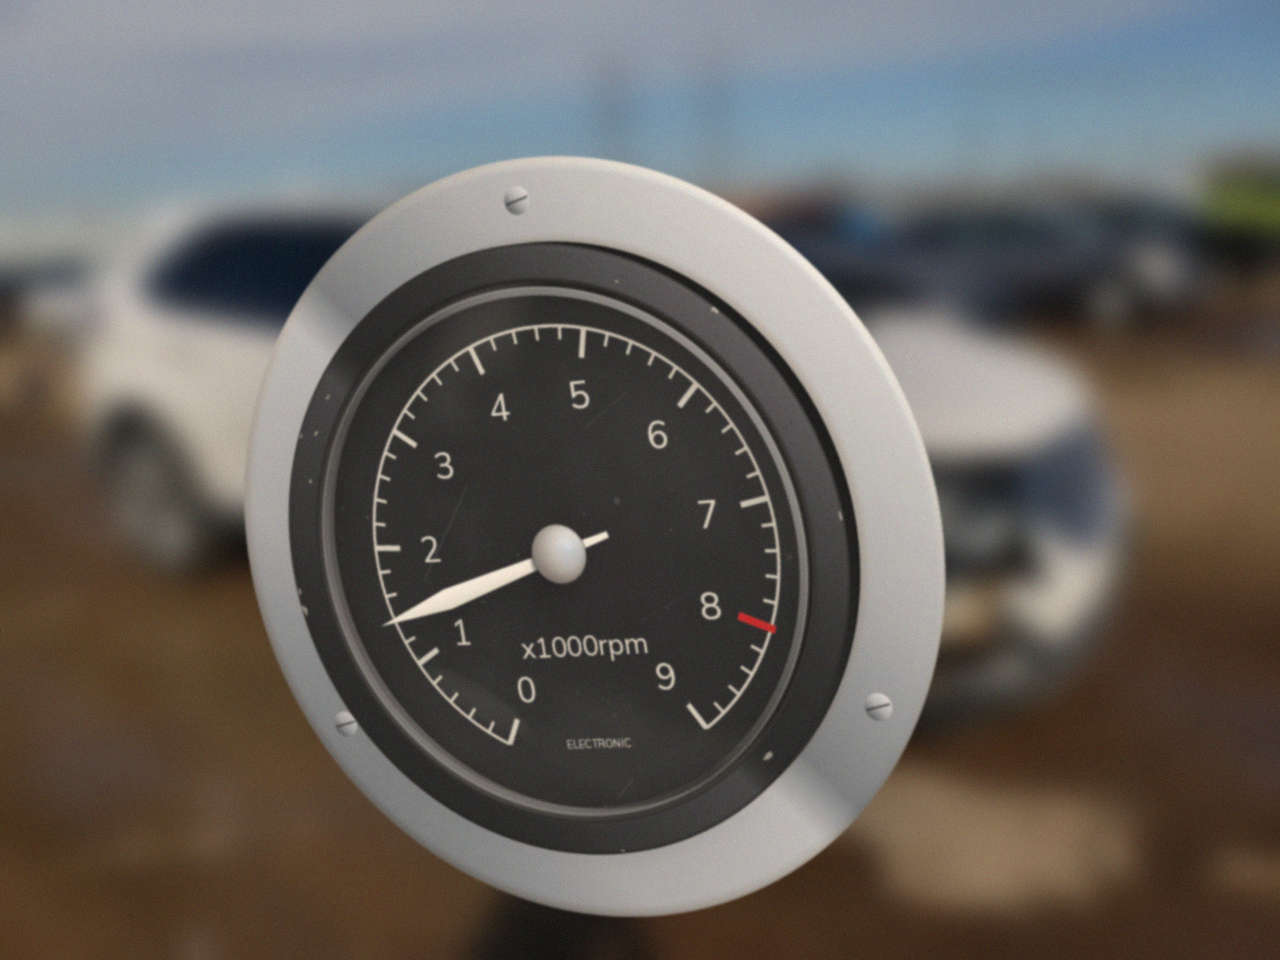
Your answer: 1400
